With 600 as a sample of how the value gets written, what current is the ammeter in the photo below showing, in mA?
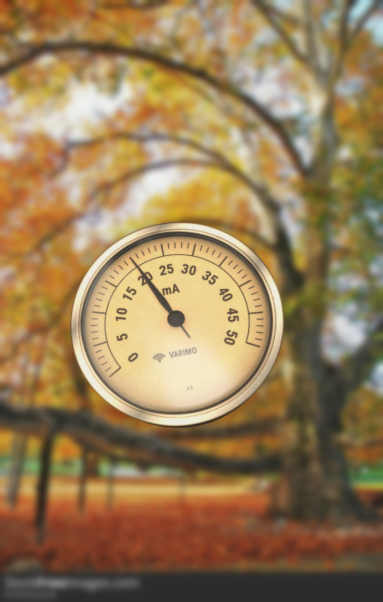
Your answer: 20
